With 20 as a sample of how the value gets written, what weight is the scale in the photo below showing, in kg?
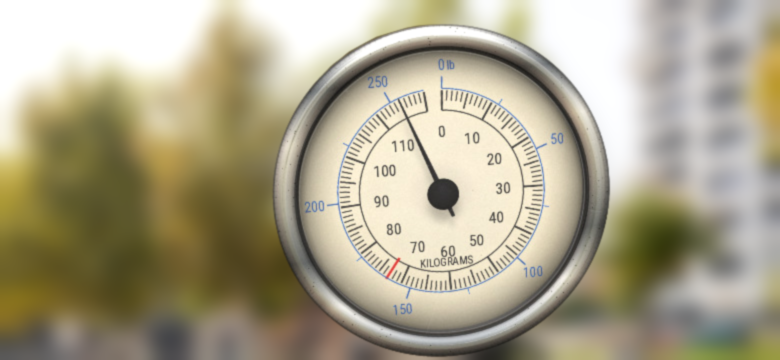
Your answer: 115
